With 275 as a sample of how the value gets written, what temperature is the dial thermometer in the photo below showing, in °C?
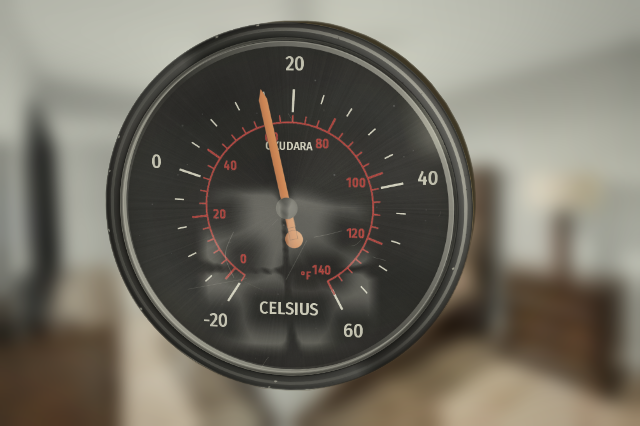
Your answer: 16
